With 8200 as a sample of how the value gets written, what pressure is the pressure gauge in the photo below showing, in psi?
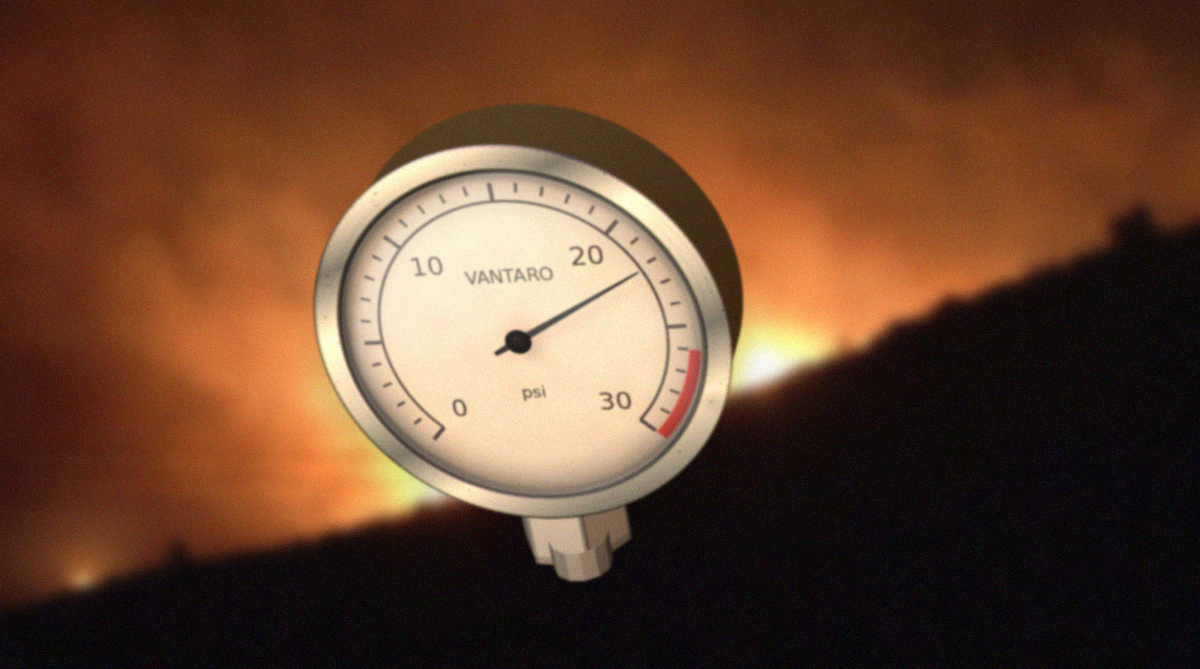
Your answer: 22
